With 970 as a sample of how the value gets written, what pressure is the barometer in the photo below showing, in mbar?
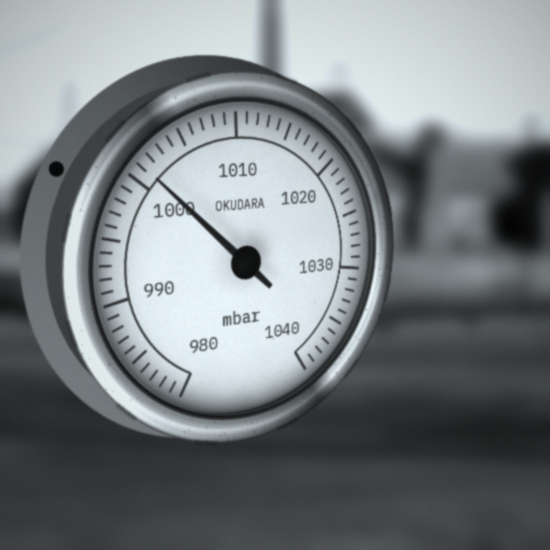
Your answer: 1001
